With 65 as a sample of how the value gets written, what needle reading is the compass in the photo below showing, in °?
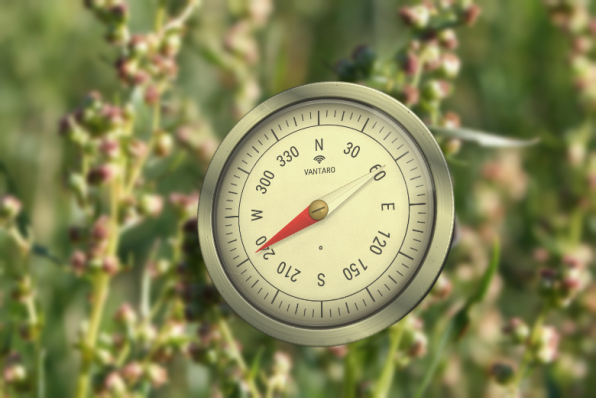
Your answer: 240
